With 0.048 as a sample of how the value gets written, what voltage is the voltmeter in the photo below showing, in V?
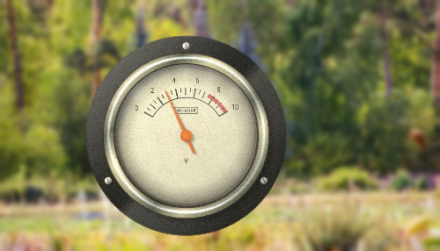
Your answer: 3
